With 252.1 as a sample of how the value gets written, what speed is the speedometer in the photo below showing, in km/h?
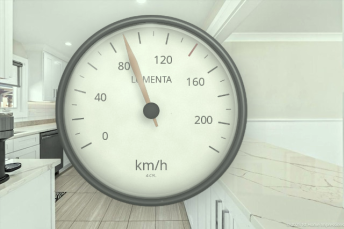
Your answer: 90
